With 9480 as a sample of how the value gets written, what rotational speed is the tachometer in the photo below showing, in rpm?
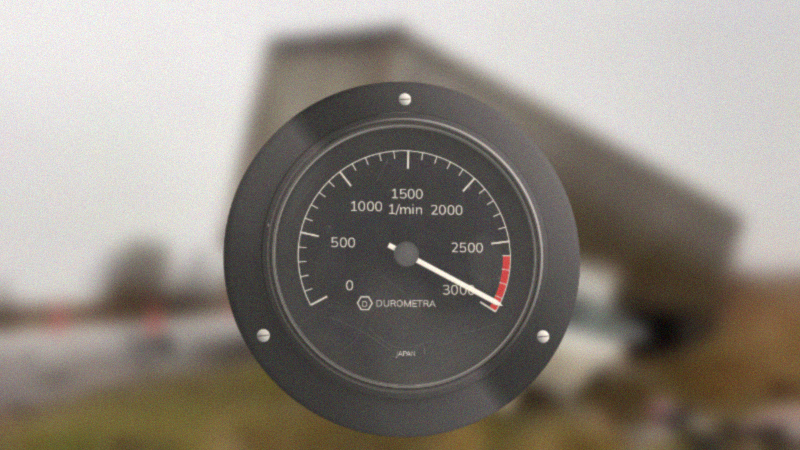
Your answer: 2950
